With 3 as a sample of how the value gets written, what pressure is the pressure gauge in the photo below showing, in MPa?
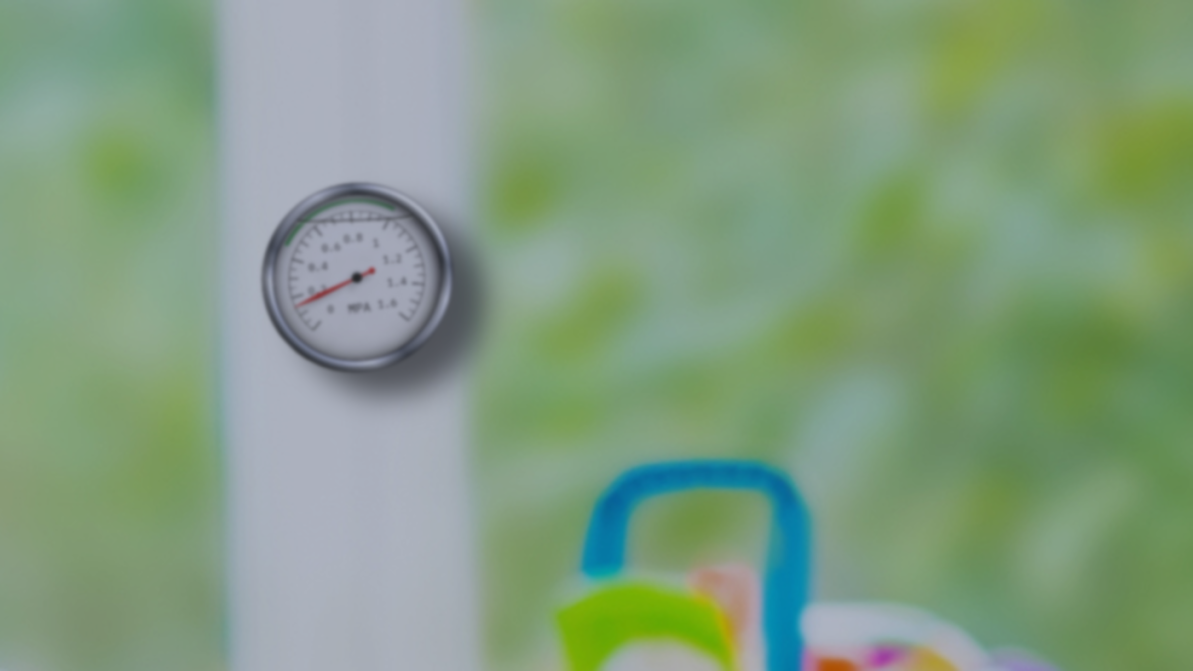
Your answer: 0.15
